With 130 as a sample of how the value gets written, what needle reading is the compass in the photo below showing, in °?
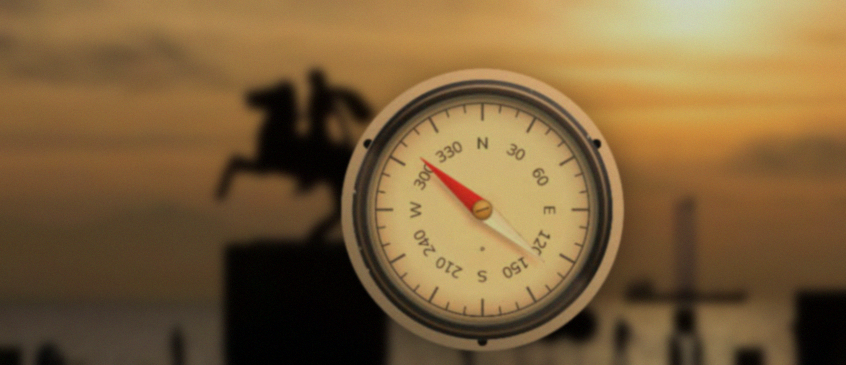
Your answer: 310
